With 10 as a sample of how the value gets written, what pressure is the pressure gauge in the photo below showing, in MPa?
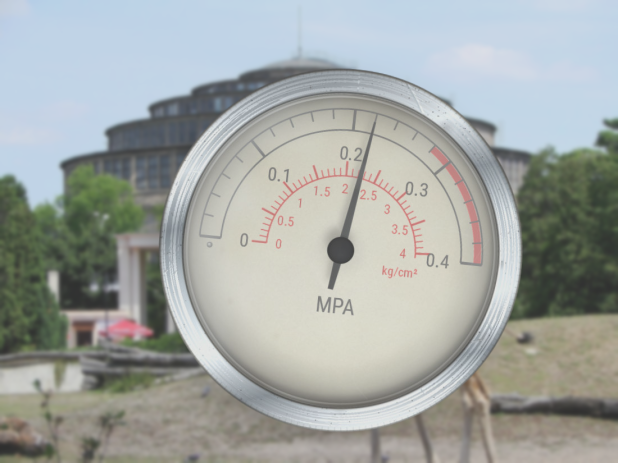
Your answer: 0.22
